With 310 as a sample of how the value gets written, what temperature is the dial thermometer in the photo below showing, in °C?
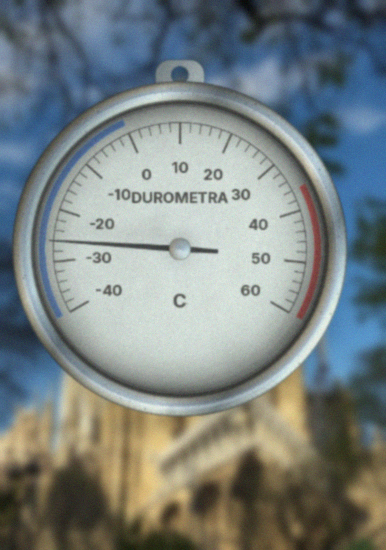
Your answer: -26
